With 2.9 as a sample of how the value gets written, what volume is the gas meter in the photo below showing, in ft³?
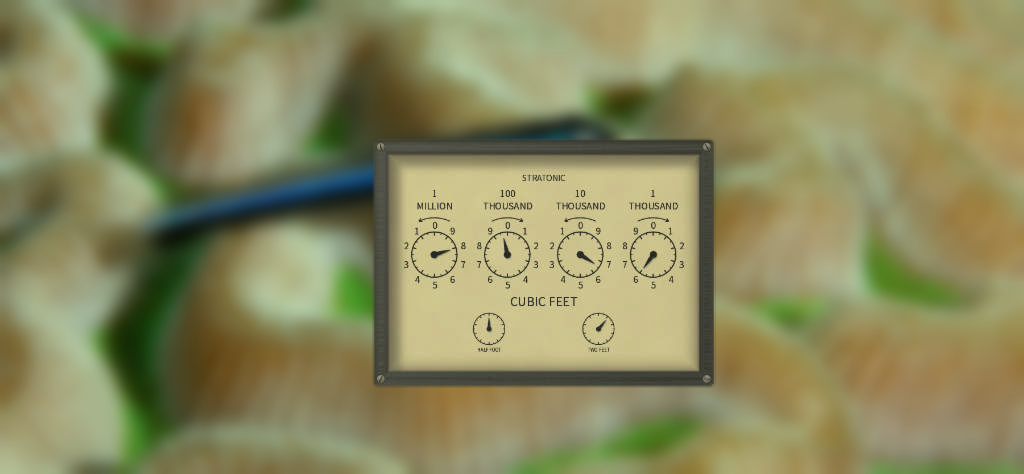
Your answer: 796600
